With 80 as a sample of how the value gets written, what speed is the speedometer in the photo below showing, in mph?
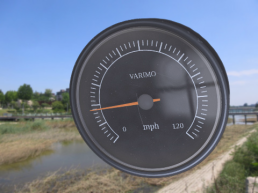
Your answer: 18
